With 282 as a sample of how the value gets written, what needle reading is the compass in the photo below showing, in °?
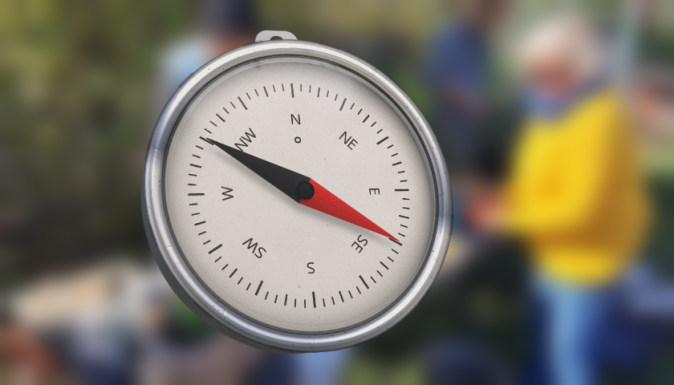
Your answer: 120
